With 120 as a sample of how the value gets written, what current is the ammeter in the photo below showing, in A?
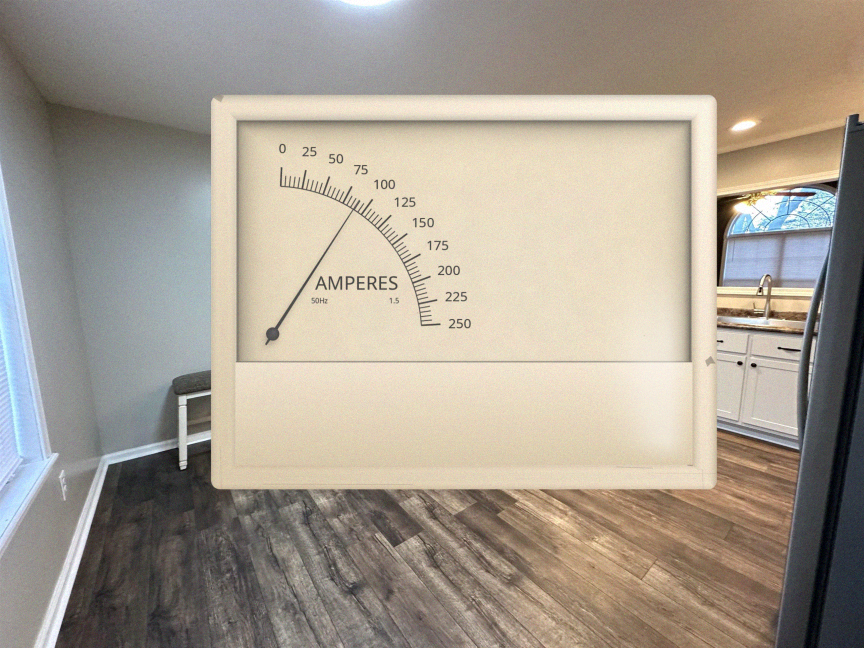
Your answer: 90
